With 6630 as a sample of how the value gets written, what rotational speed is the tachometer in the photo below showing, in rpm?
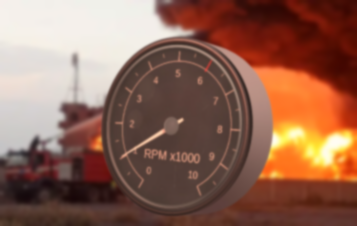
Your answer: 1000
